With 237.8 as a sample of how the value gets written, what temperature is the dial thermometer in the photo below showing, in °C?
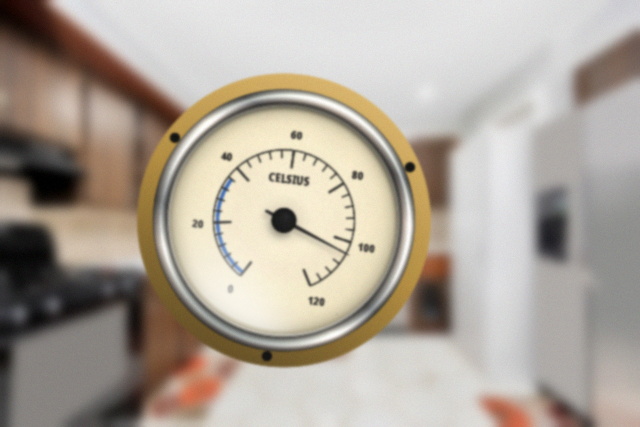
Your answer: 104
